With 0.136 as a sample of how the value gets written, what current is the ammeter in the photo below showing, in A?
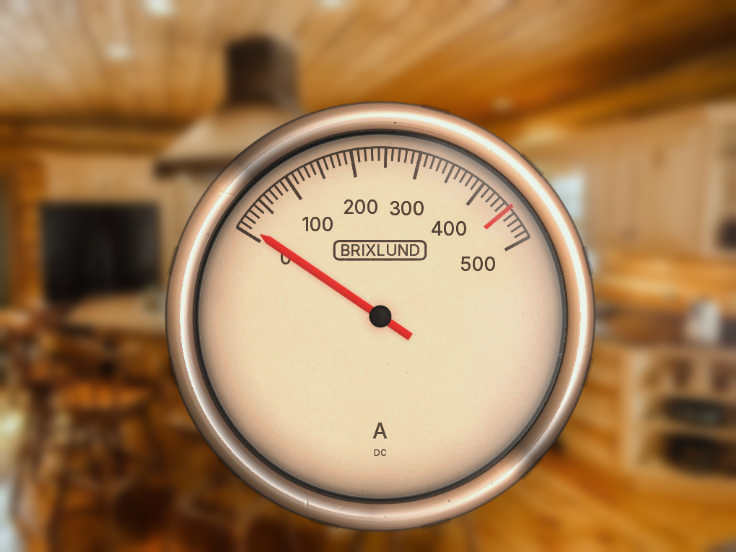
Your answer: 10
